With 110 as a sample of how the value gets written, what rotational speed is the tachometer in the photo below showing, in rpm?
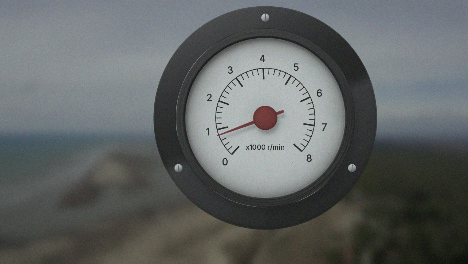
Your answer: 800
